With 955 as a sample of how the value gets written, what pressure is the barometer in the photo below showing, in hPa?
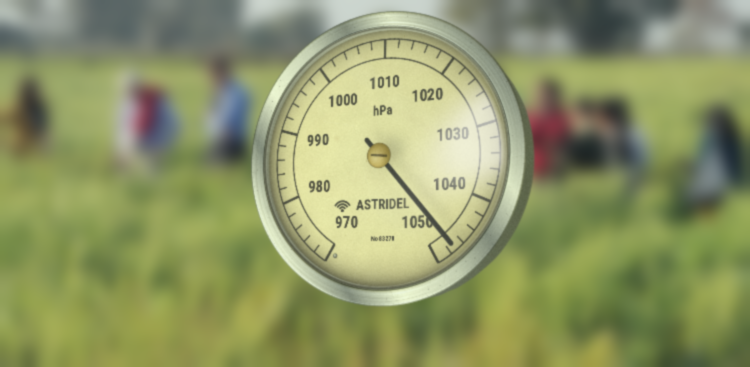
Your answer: 1047
